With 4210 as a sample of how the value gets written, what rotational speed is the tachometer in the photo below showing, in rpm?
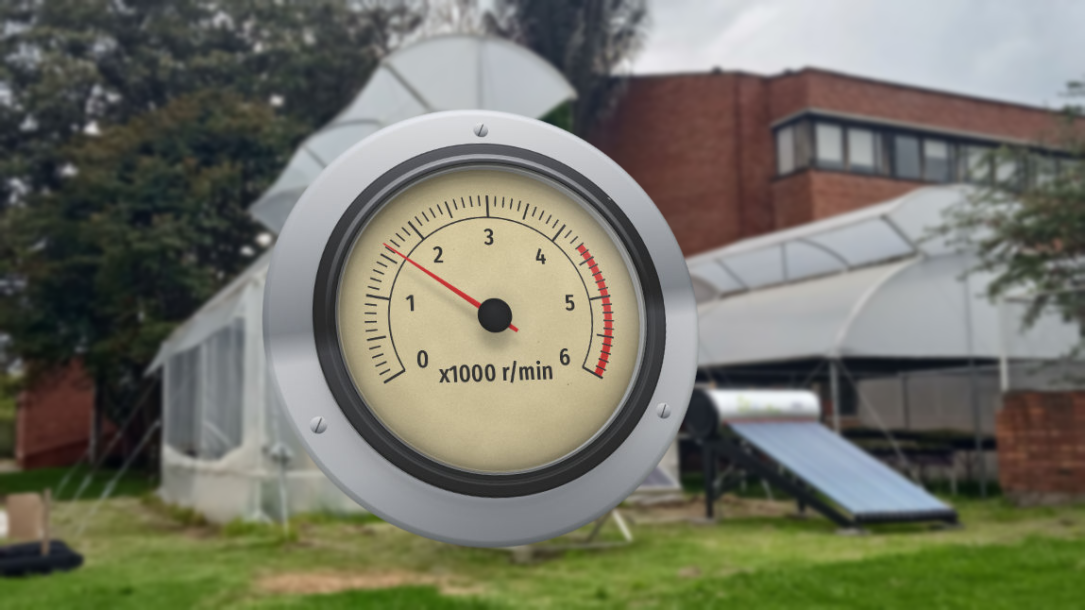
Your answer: 1600
